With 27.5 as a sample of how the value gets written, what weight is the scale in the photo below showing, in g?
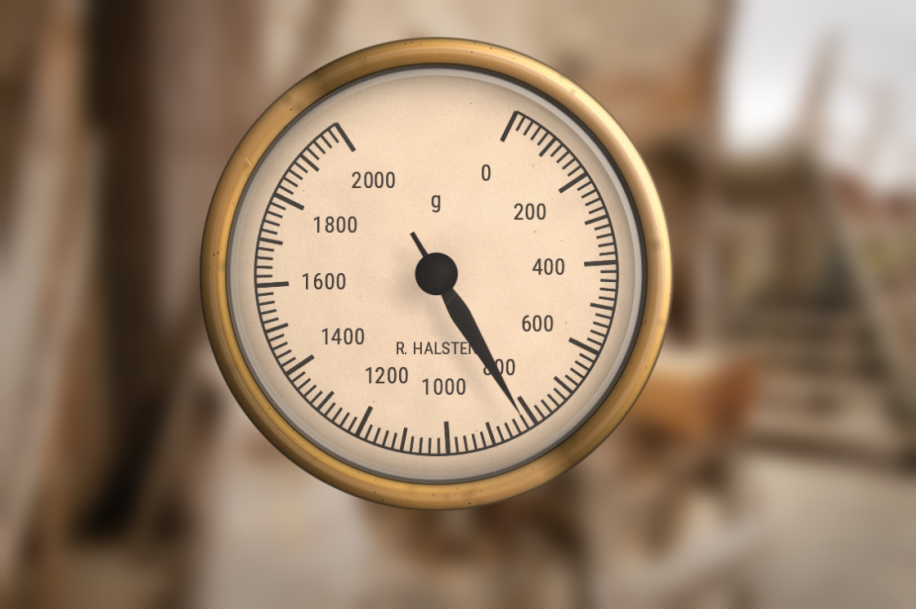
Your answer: 820
